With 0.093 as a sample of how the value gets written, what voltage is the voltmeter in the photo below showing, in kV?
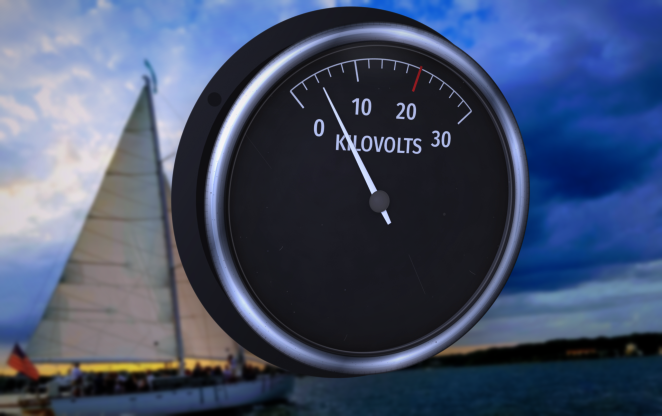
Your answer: 4
